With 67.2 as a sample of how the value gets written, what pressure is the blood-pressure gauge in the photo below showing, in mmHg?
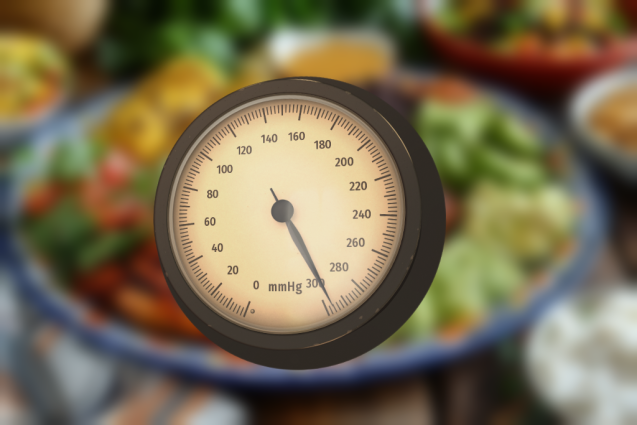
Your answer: 296
